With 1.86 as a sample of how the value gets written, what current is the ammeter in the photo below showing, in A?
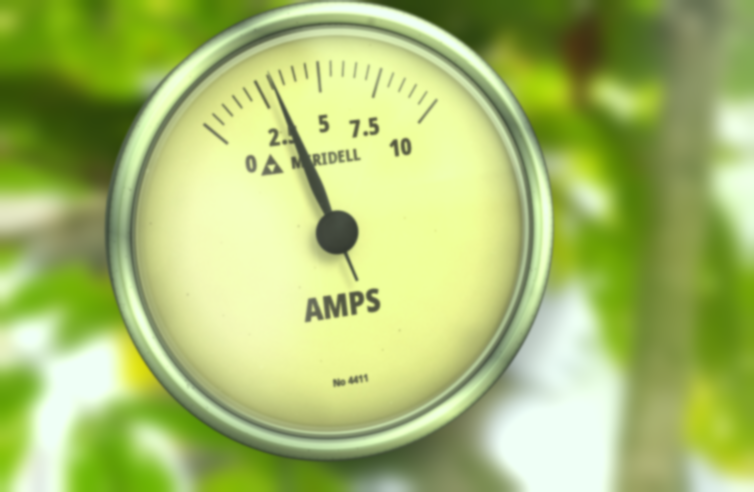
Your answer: 3
